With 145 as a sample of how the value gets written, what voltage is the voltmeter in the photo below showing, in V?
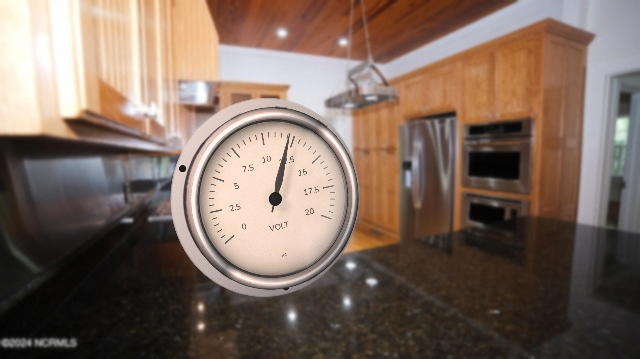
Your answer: 12
